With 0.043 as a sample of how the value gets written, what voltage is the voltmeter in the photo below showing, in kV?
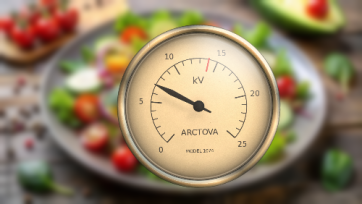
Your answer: 7
